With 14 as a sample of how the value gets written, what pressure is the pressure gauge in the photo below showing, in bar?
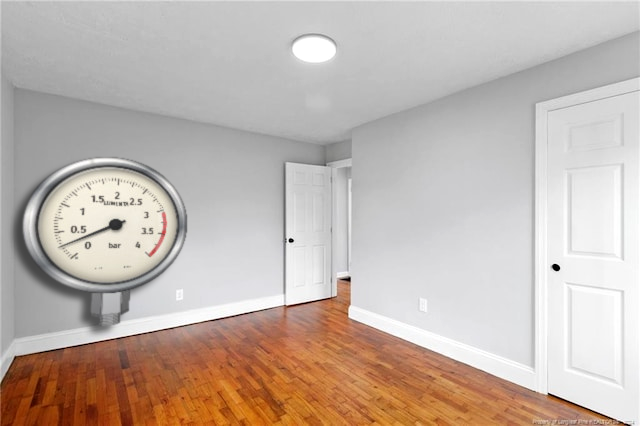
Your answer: 0.25
